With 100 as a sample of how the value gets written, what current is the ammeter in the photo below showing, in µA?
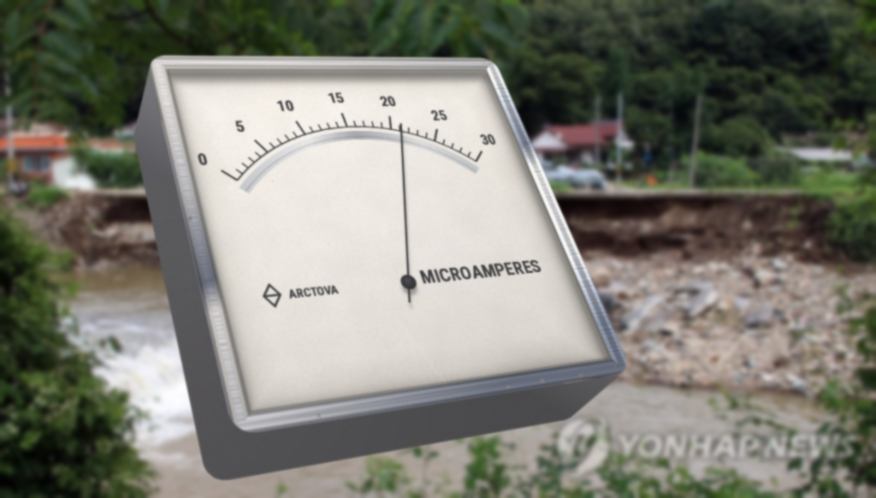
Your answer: 21
